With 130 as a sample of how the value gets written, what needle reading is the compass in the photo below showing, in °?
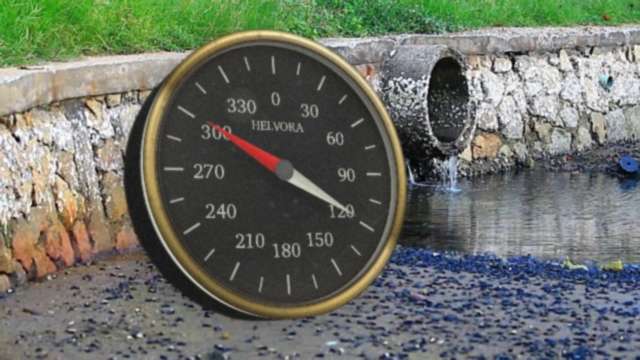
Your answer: 300
